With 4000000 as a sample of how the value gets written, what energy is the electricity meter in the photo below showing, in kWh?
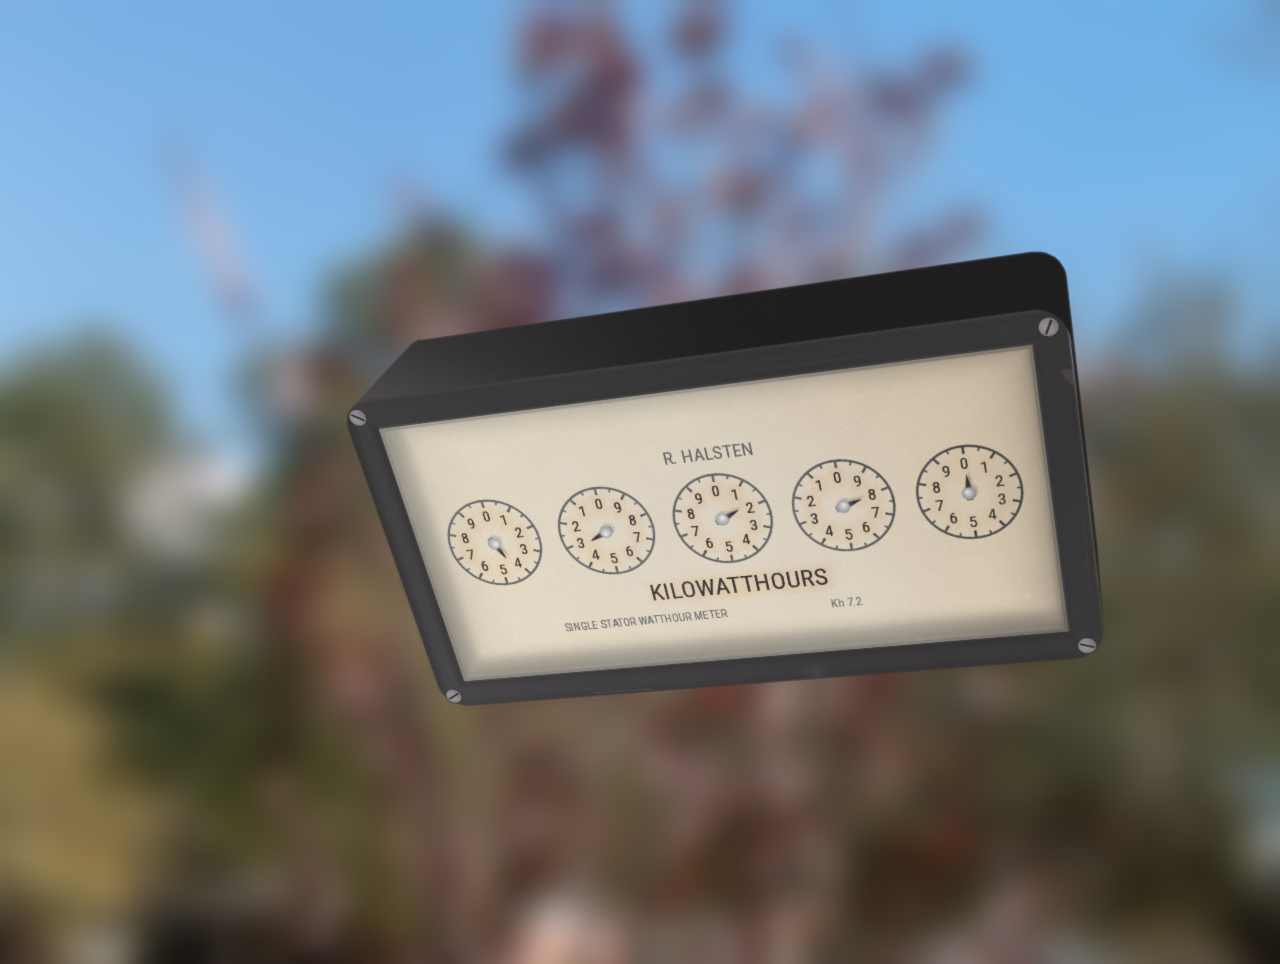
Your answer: 43180
